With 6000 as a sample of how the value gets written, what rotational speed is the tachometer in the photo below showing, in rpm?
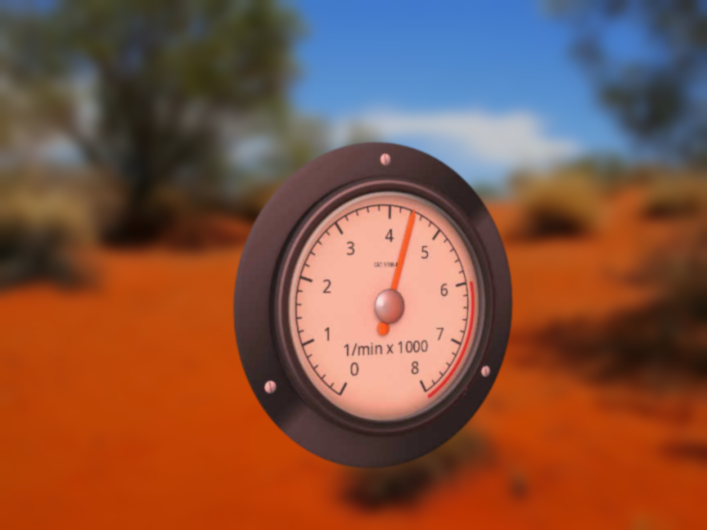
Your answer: 4400
